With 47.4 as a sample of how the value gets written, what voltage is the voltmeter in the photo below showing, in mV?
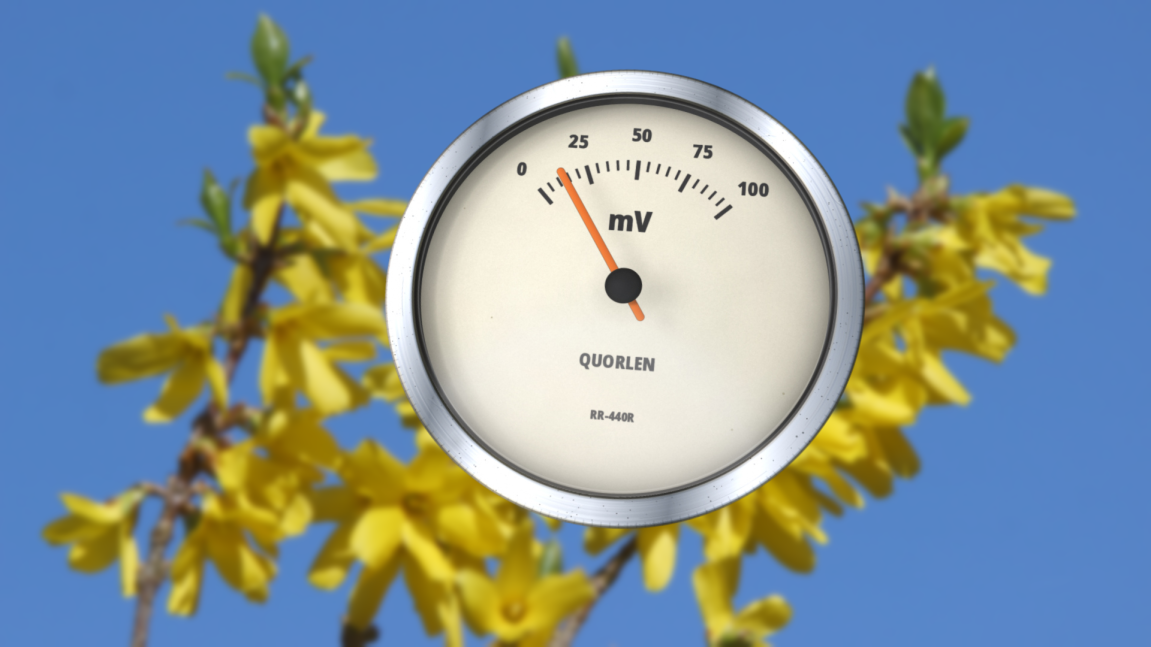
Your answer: 12.5
